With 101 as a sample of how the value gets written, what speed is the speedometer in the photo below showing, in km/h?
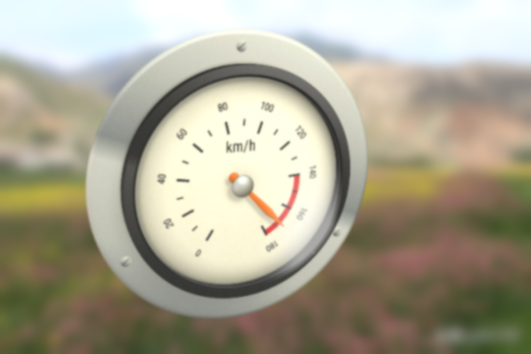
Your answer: 170
